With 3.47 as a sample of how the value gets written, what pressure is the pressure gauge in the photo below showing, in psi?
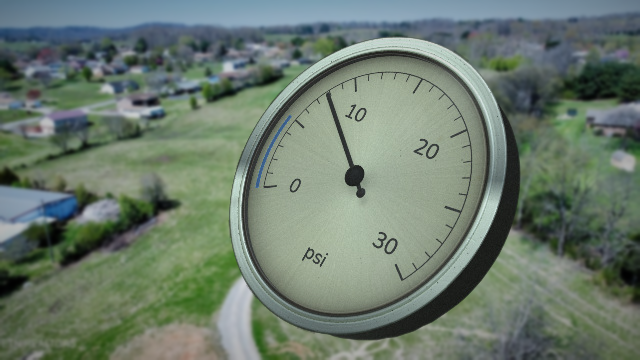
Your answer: 8
